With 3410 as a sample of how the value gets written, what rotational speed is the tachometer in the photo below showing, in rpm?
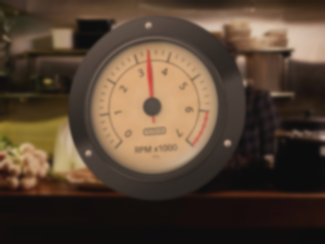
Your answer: 3400
